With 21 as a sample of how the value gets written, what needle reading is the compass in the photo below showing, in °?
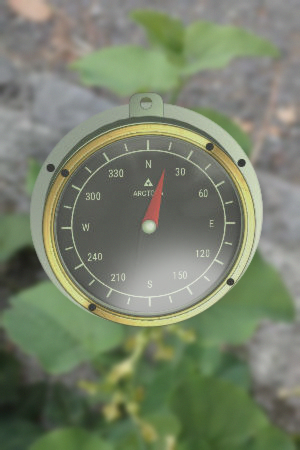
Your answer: 15
